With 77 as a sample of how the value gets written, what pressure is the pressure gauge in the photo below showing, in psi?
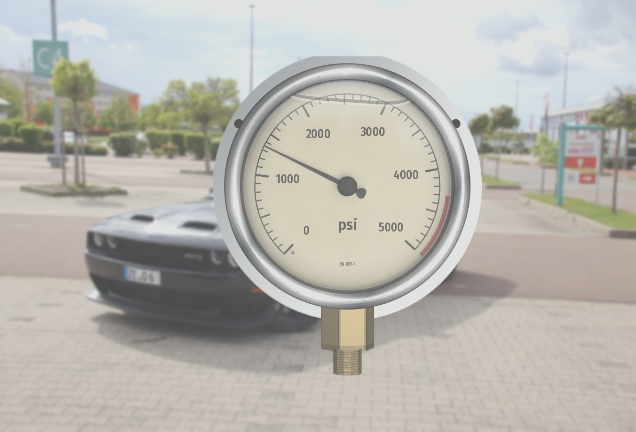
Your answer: 1350
